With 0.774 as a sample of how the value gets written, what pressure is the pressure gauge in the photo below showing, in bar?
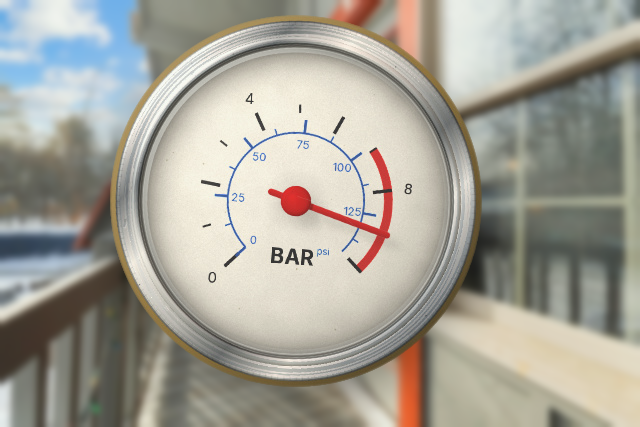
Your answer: 9
